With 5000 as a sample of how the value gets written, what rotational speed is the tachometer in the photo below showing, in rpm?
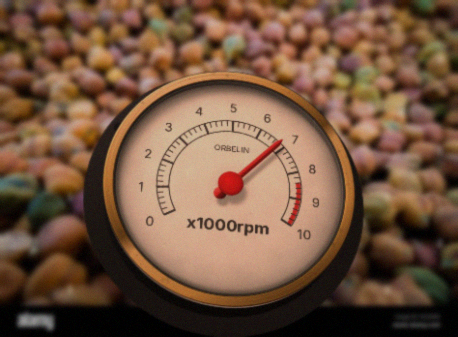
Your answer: 6800
